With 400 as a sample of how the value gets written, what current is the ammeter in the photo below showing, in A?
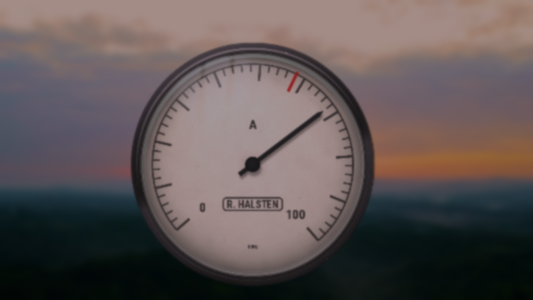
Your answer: 68
